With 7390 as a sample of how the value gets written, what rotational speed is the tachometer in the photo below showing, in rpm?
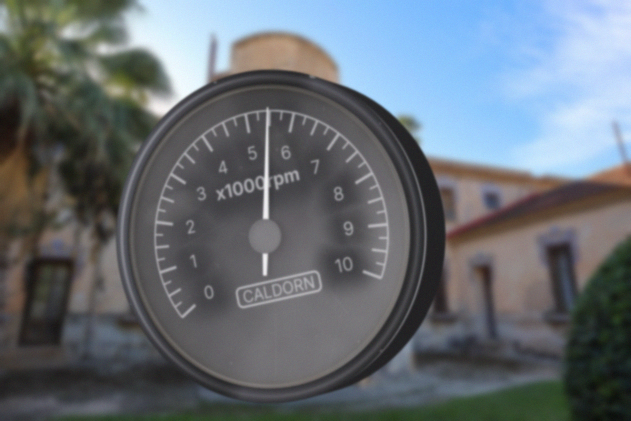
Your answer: 5500
